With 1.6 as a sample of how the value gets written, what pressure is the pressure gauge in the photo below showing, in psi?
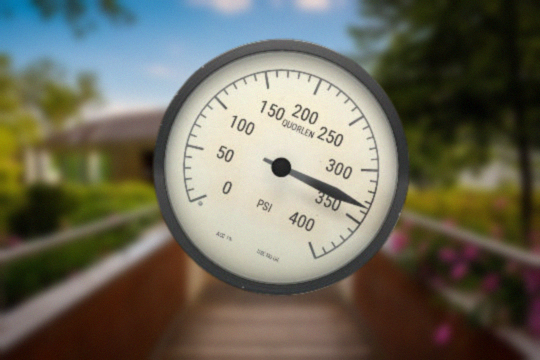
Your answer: 335
